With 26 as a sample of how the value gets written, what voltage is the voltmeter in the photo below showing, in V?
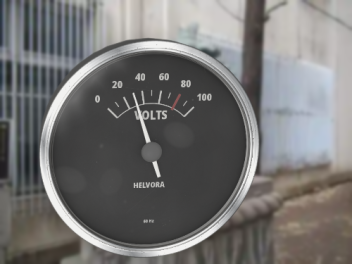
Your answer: 30
